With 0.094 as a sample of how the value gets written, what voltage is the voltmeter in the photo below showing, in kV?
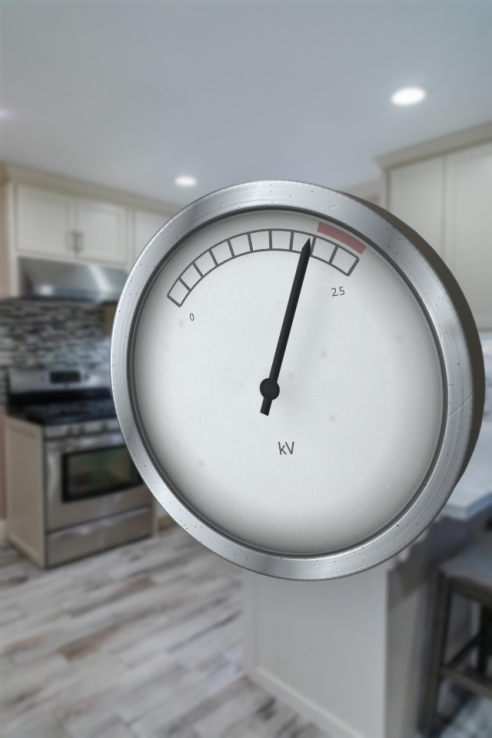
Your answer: 2
